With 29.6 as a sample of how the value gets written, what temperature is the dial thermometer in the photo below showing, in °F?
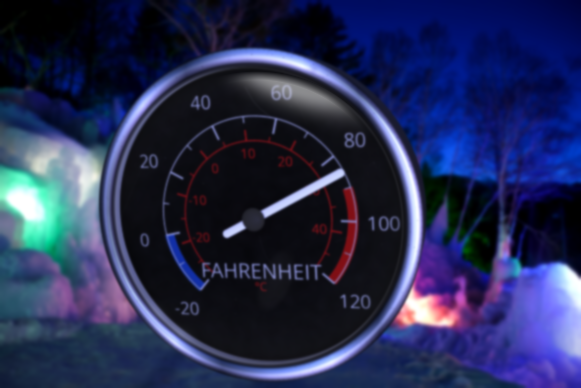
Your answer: 85
